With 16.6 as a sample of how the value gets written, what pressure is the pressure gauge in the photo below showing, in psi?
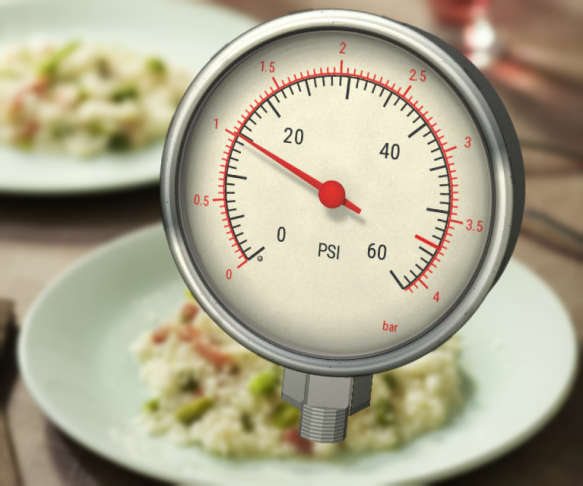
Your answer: 15
